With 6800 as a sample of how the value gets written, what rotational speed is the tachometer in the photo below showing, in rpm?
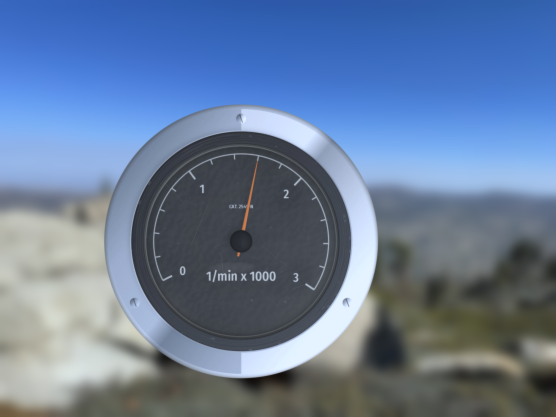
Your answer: 1600
